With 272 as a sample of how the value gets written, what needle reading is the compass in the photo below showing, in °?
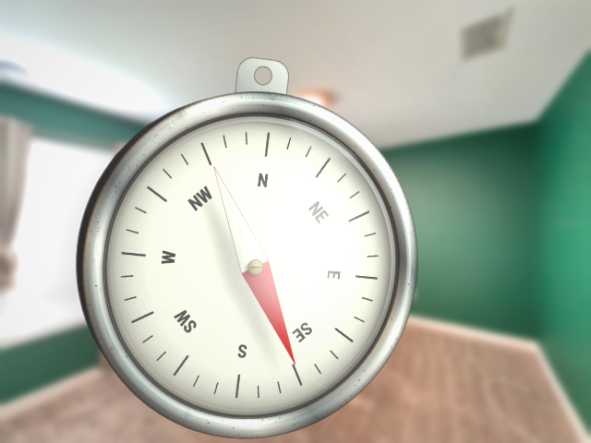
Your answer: 150
